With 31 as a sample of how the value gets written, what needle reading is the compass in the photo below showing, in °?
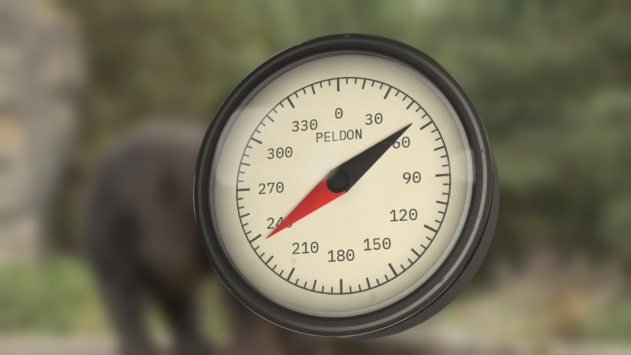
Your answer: 235
